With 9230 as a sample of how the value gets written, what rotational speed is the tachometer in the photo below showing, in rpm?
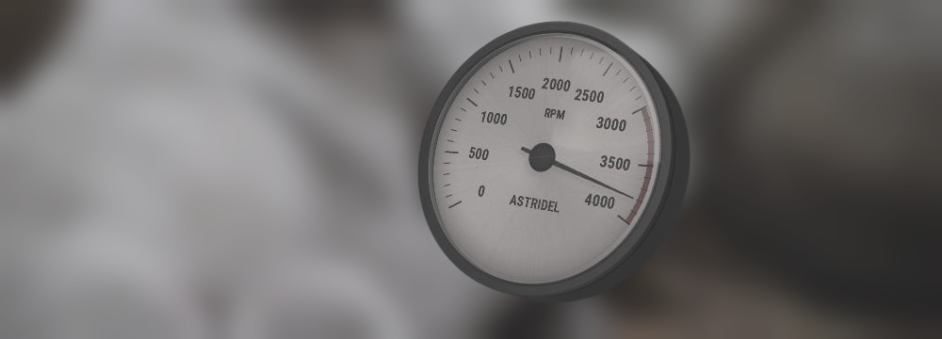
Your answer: 3800
